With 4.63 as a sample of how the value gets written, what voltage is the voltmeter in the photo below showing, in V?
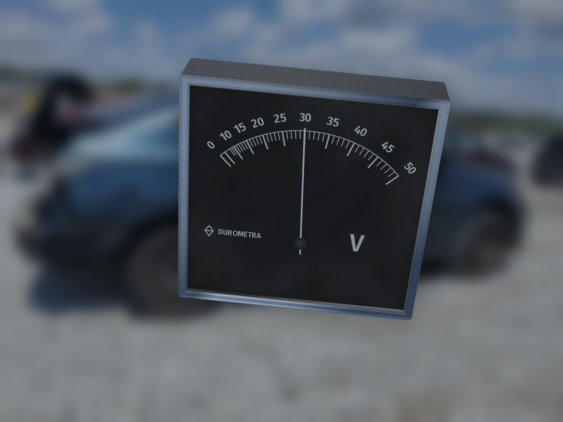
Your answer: 30
